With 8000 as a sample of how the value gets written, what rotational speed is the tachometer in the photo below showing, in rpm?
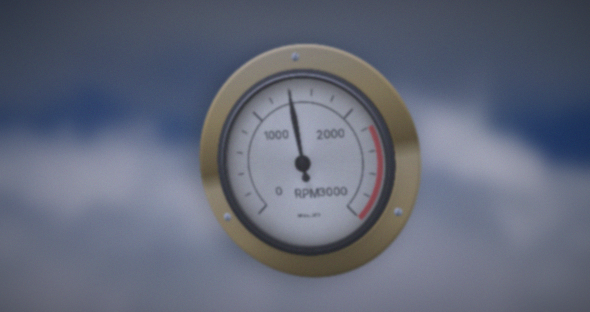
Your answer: 1400
